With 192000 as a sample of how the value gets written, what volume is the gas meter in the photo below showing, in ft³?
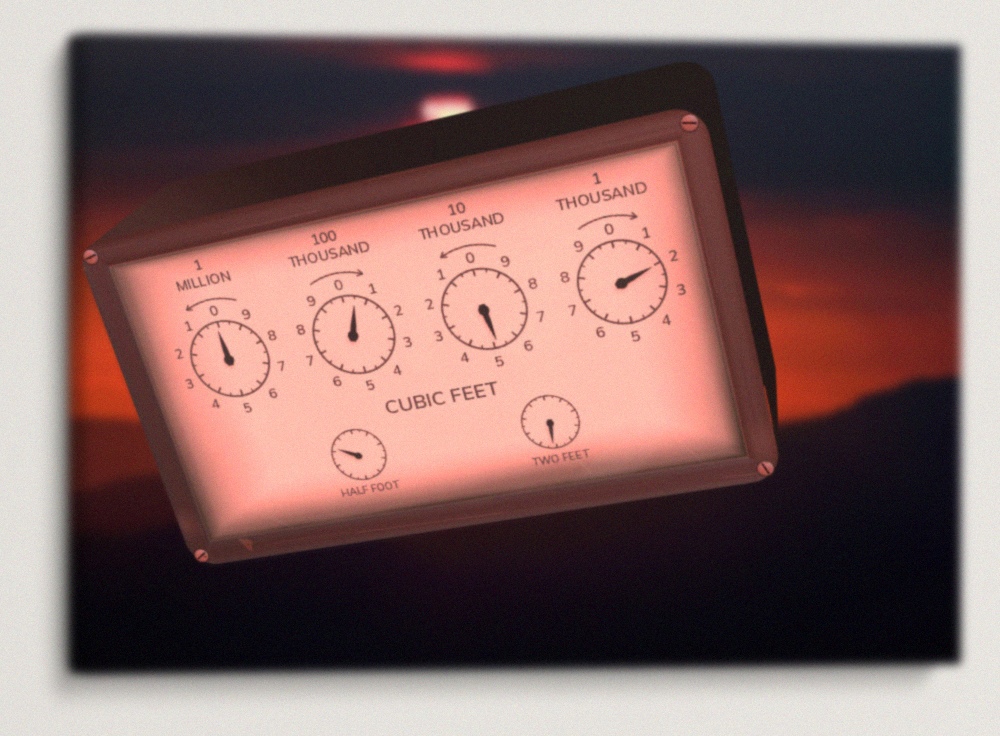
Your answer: 5200
